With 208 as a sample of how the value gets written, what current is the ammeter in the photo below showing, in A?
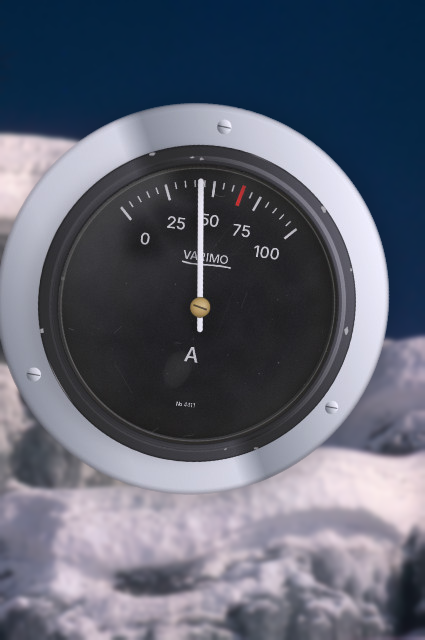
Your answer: 42.5
